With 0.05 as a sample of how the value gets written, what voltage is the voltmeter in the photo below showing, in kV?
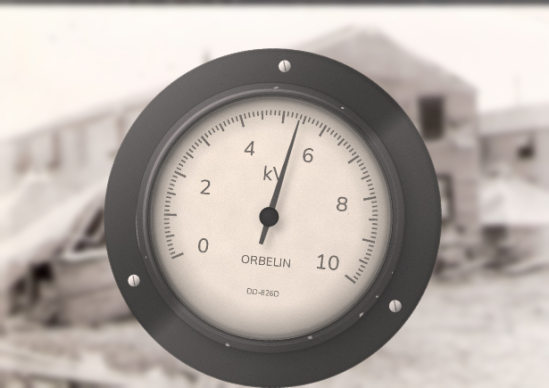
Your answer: 5.4
